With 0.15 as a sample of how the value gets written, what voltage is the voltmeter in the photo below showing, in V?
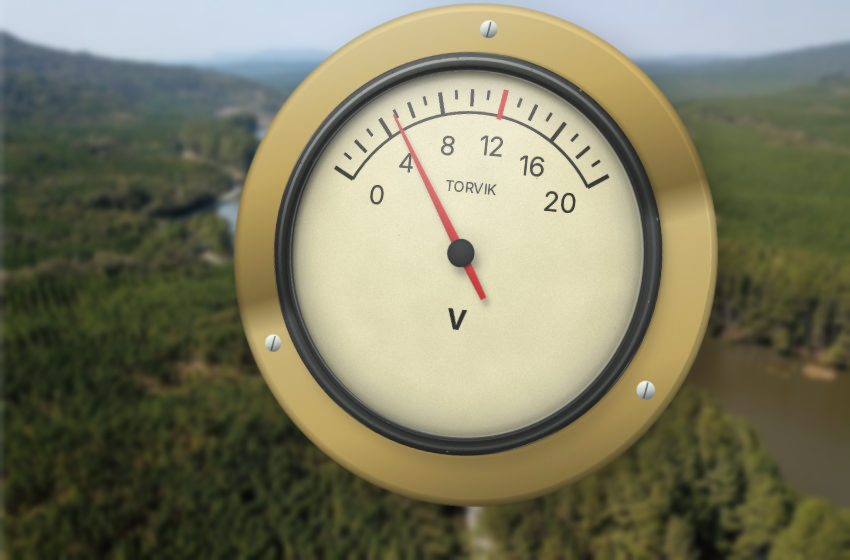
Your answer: 5
